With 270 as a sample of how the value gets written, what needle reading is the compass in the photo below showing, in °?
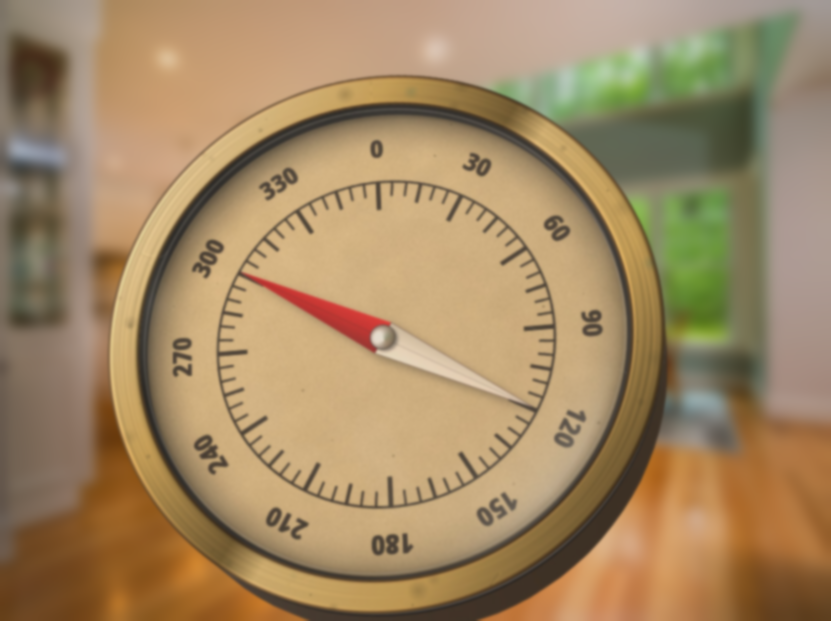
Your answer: 300
